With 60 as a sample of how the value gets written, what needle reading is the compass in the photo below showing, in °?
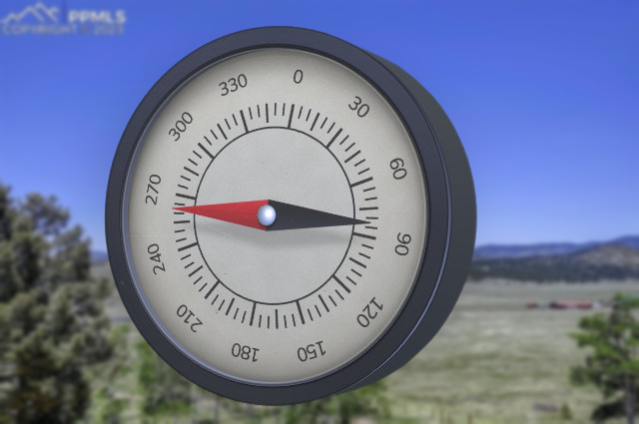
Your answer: 262.5
